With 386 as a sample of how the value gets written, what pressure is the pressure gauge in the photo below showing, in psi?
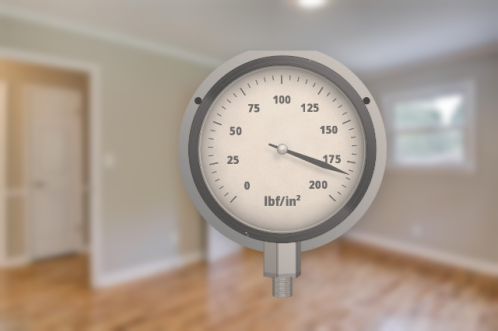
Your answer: 182.5
